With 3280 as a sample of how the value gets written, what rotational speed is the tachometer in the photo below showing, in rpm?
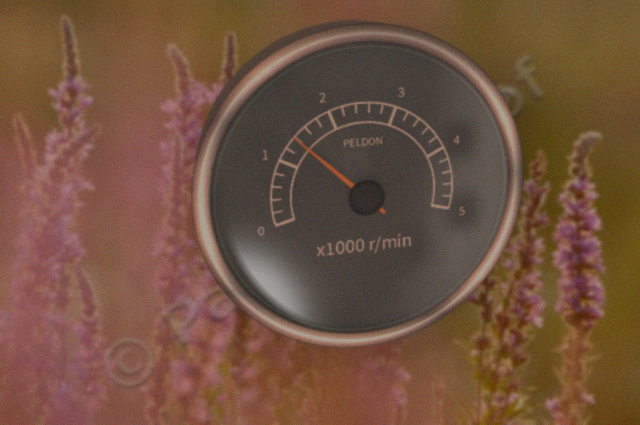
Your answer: 1400
